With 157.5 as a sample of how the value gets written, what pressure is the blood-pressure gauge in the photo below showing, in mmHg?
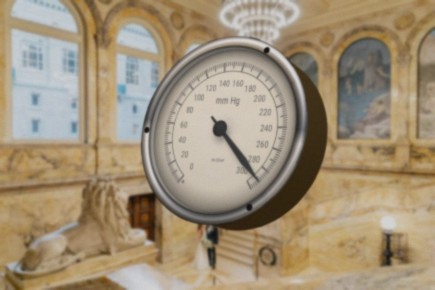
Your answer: 290
